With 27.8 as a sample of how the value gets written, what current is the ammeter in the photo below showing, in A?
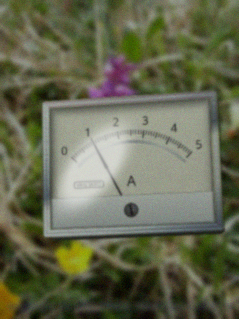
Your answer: 1
